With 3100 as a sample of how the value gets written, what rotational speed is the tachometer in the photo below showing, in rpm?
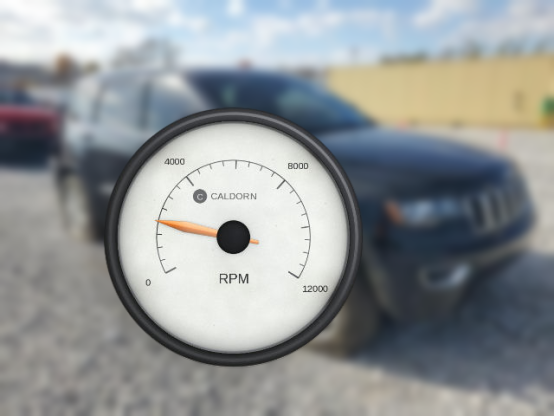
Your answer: 2000
